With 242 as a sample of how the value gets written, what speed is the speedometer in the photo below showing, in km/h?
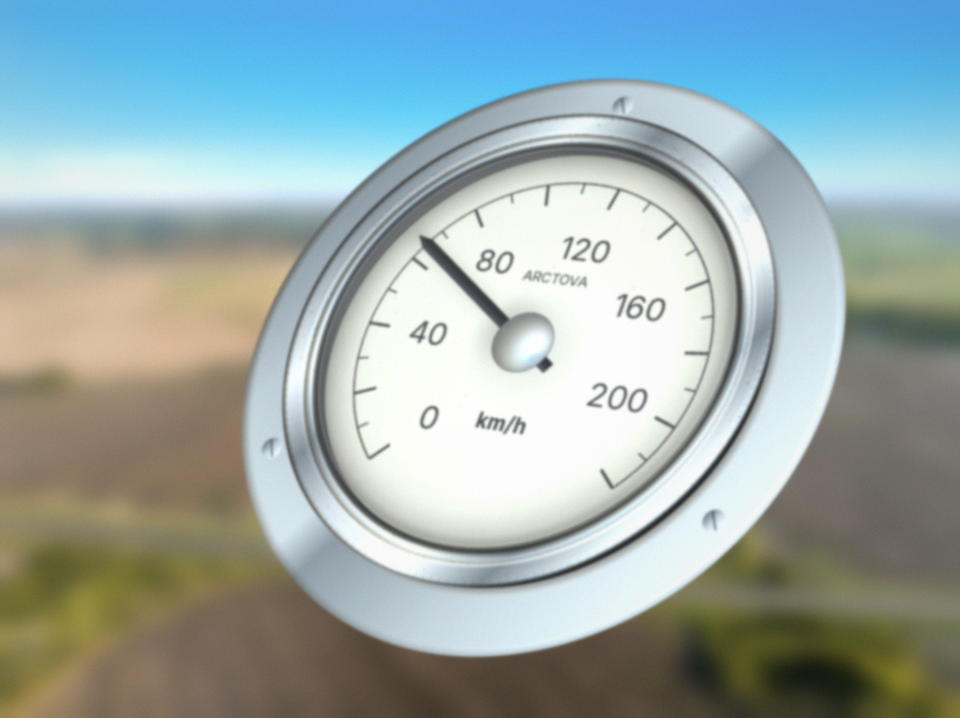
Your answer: 65
